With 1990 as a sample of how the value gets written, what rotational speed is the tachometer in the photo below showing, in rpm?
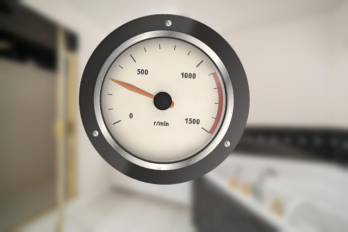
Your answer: 300
